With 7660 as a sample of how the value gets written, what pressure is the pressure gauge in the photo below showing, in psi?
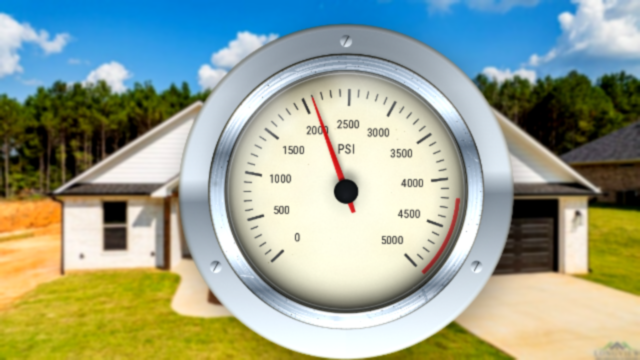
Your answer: 2100
